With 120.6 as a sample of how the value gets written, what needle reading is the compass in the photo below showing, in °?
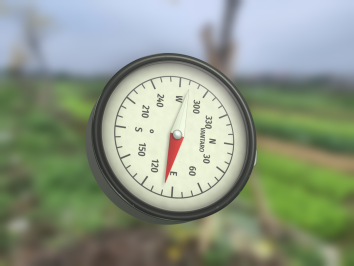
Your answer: 100
